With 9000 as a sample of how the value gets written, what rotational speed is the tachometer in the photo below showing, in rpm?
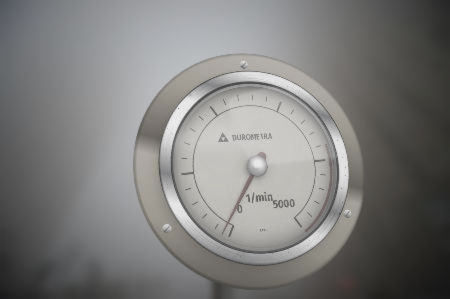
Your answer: 100
